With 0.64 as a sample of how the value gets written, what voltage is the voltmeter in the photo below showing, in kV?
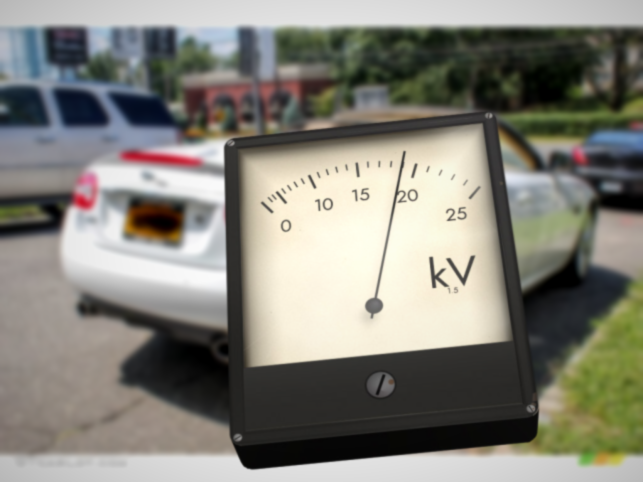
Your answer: 19
